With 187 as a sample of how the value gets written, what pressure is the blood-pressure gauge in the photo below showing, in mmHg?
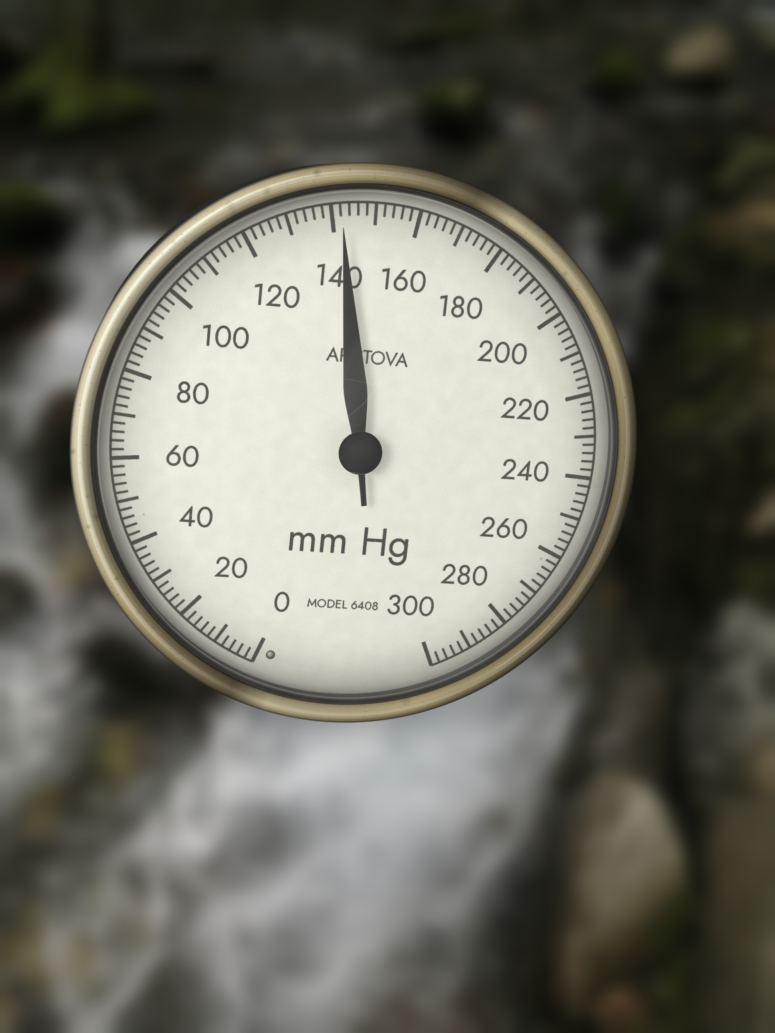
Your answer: 142
